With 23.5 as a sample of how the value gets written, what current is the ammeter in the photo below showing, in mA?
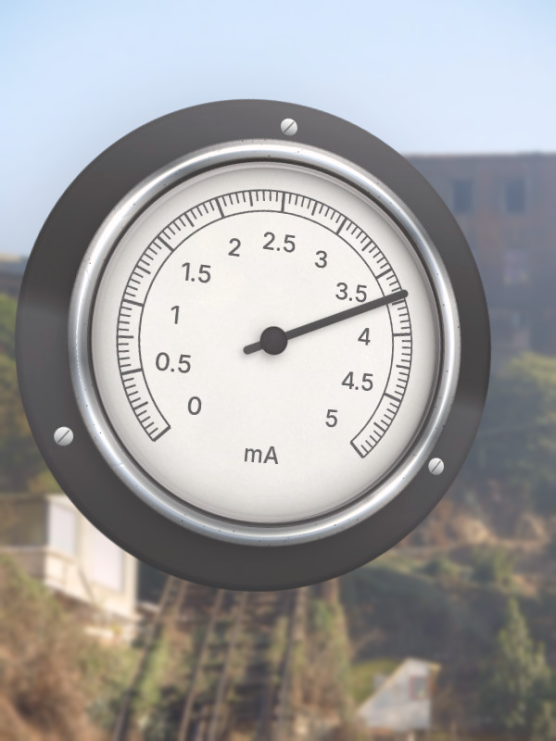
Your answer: 3.7
